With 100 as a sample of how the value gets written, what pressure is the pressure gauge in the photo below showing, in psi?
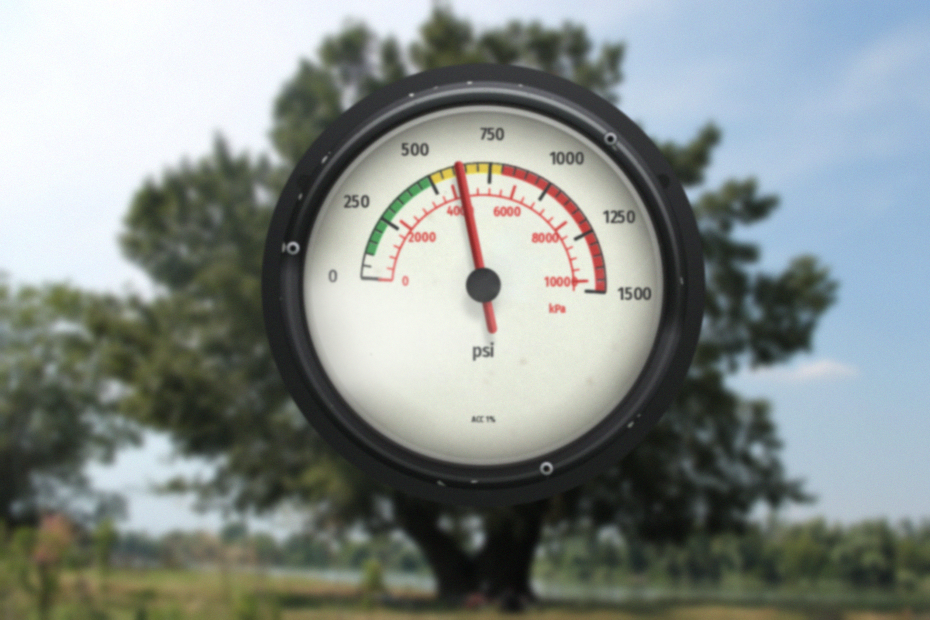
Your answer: 625
